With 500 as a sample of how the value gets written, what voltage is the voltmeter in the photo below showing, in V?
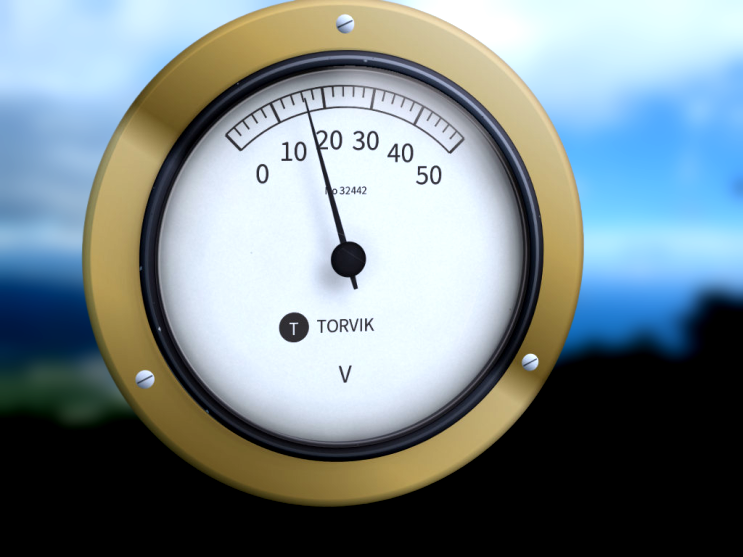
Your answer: 16
